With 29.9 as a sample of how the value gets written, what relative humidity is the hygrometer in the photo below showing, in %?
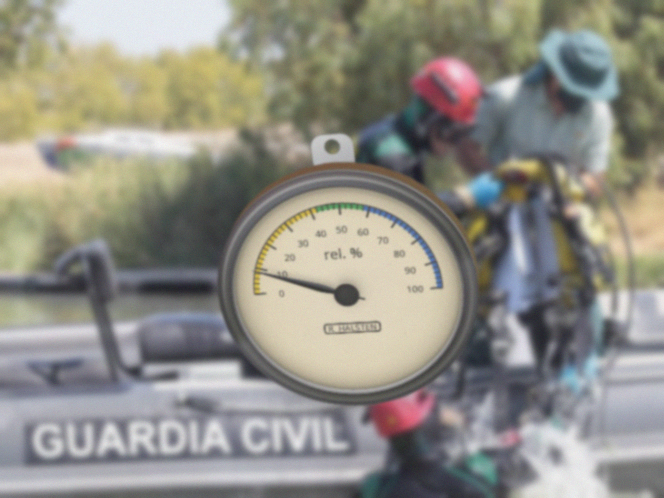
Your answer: 10
